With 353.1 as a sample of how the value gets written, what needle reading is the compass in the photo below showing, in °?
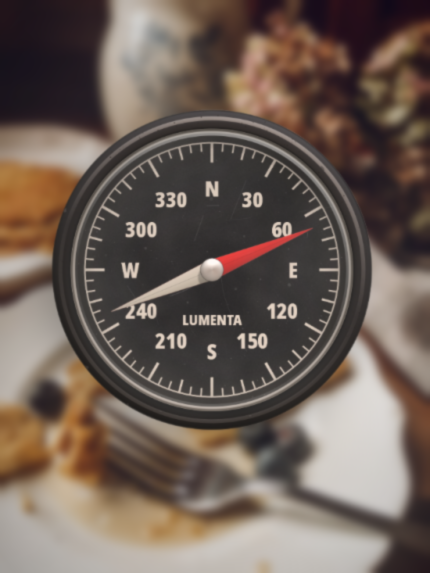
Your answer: 67.5
